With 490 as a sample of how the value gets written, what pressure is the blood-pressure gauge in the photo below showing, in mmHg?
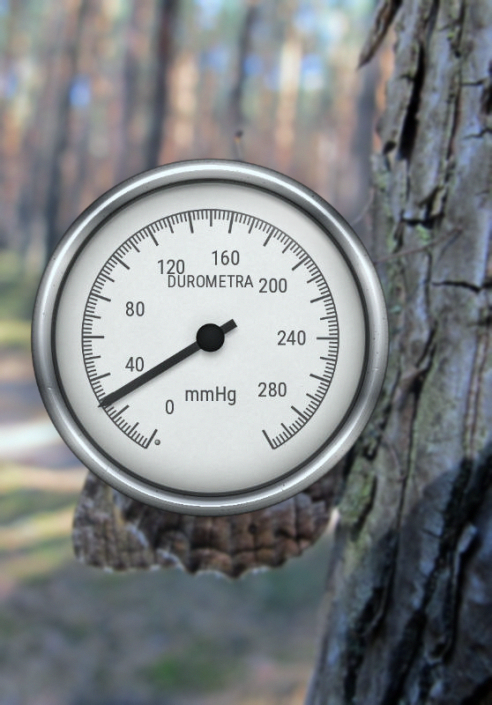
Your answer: 28
